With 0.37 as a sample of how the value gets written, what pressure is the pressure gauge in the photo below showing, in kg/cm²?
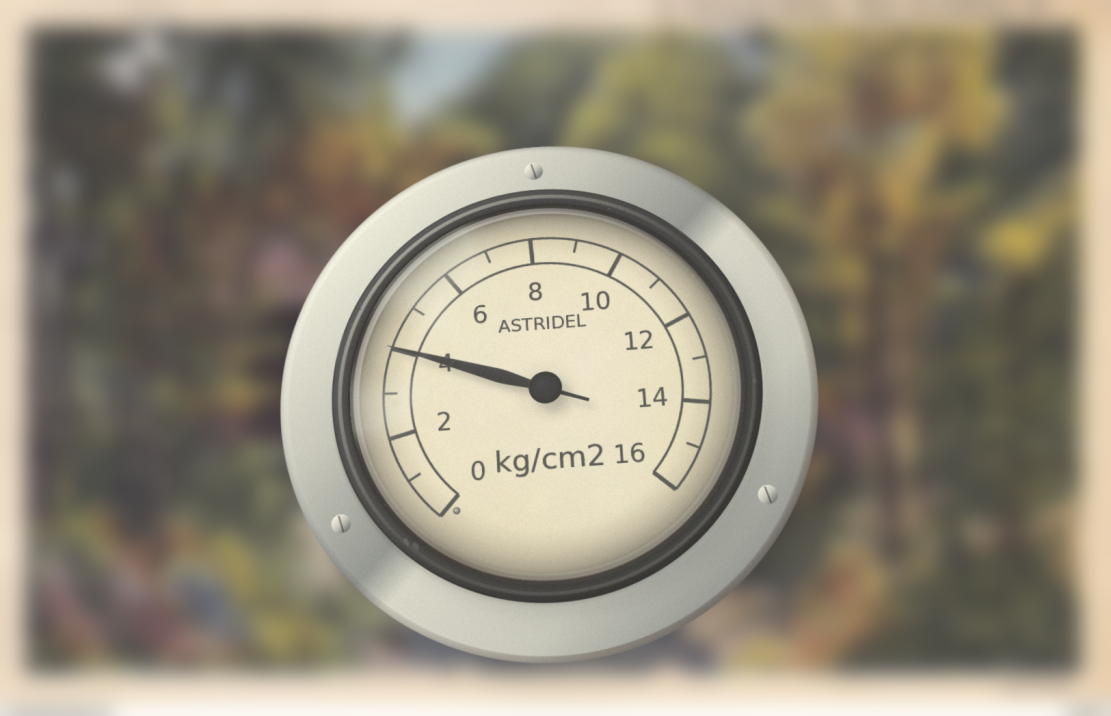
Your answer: 4
